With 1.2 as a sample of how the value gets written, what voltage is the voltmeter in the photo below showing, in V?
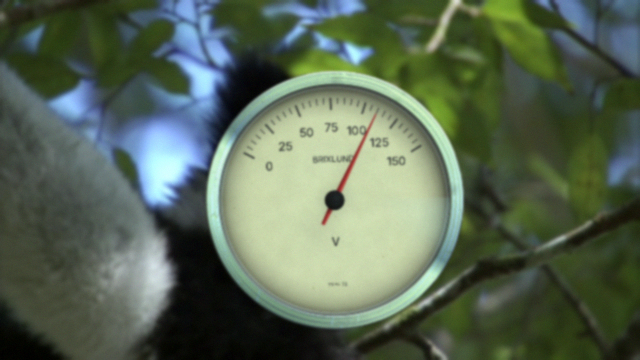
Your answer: 110
